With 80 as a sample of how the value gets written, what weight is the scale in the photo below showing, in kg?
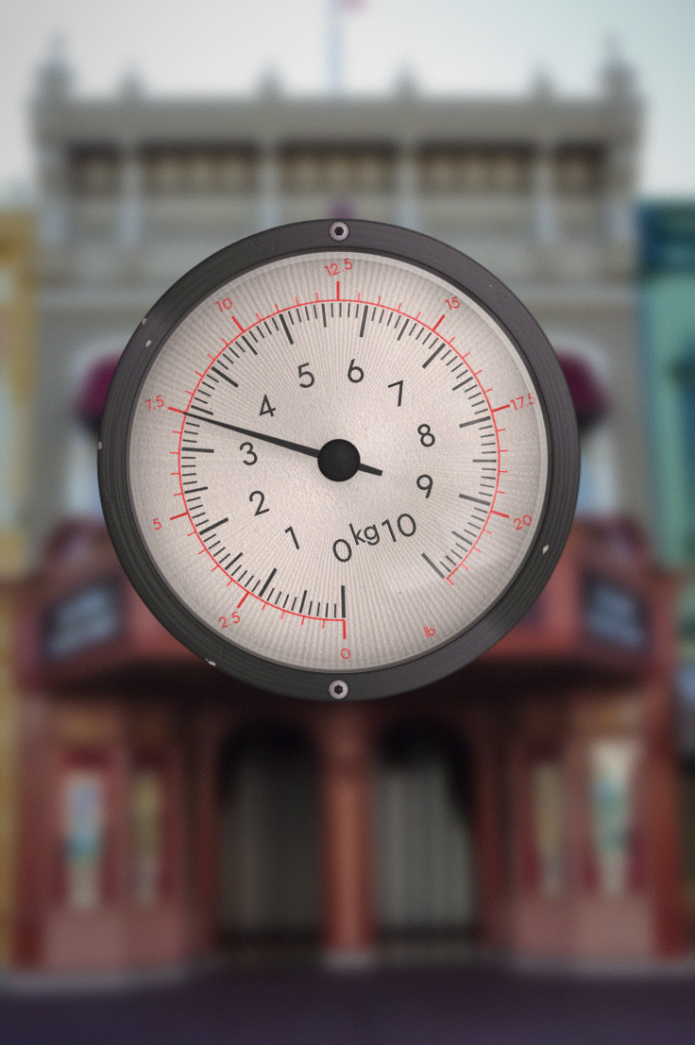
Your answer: 3.4
